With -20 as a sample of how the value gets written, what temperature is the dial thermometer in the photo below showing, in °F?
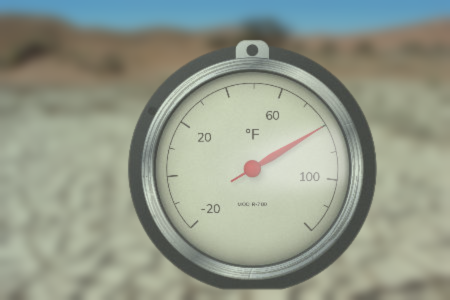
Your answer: 80
